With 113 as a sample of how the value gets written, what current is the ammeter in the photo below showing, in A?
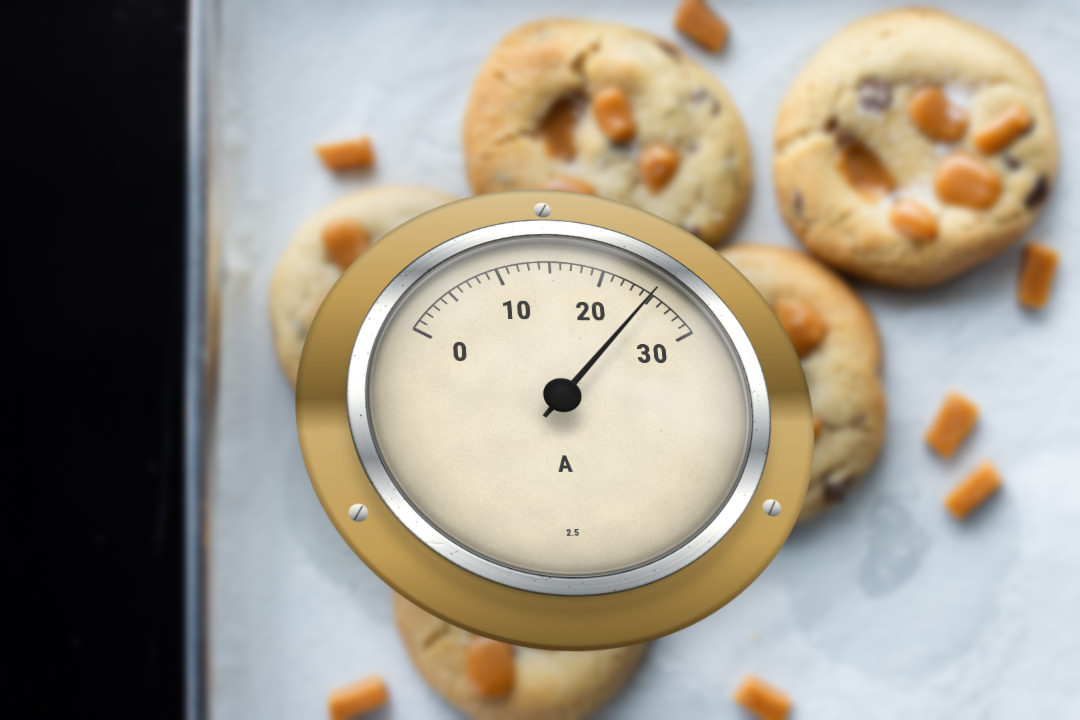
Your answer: 25
